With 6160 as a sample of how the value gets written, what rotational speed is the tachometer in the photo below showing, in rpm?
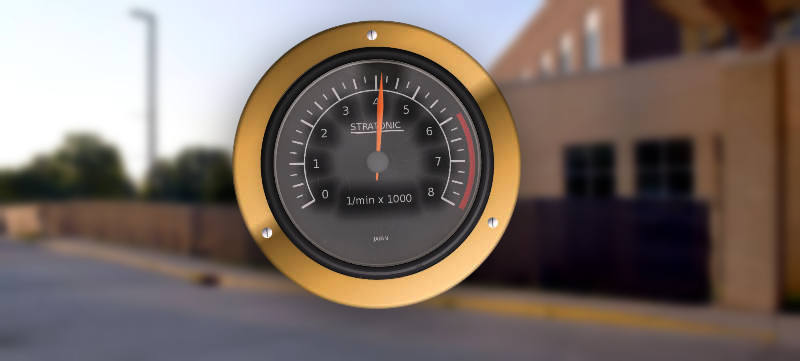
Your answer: 4125
